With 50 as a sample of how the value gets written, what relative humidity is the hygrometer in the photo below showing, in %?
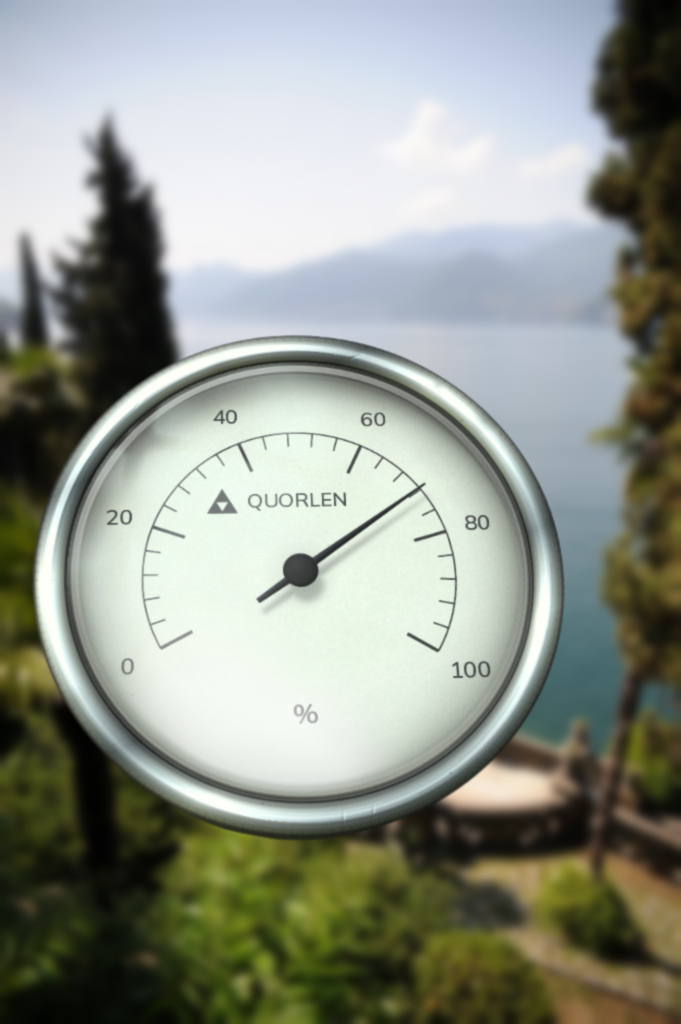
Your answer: 72
